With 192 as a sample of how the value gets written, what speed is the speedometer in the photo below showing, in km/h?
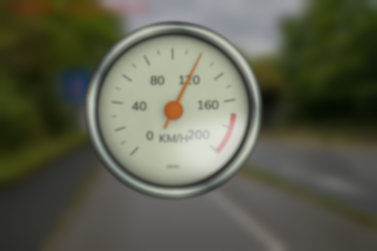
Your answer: 120
